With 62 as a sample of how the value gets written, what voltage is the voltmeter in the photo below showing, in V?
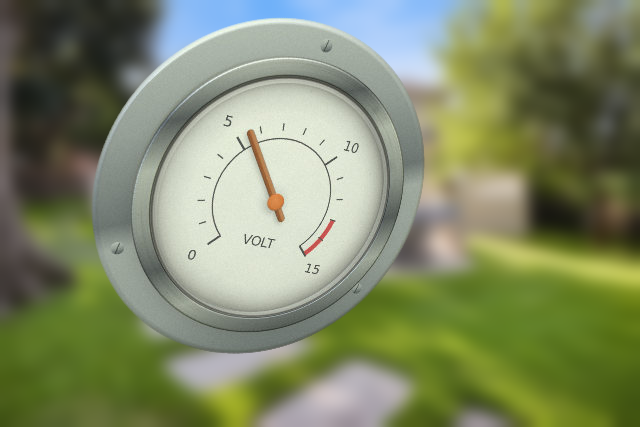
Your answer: 5.5
